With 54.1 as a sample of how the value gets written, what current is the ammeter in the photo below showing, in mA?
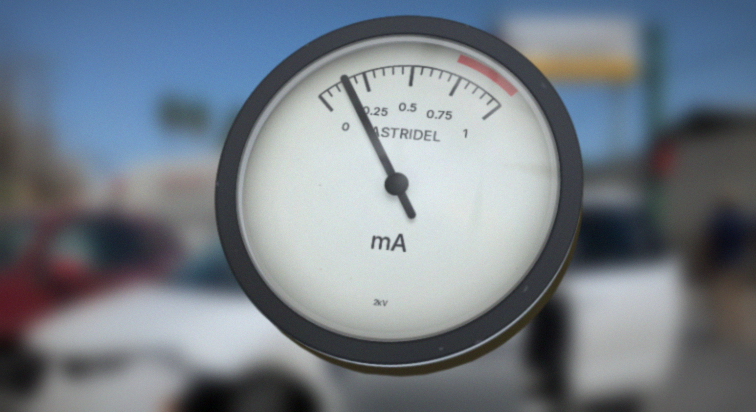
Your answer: 0.15
